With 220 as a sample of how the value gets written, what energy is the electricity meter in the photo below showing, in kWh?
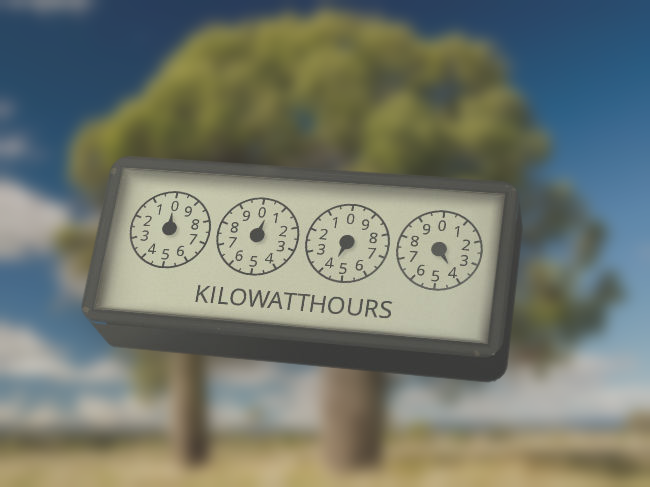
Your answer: 44
